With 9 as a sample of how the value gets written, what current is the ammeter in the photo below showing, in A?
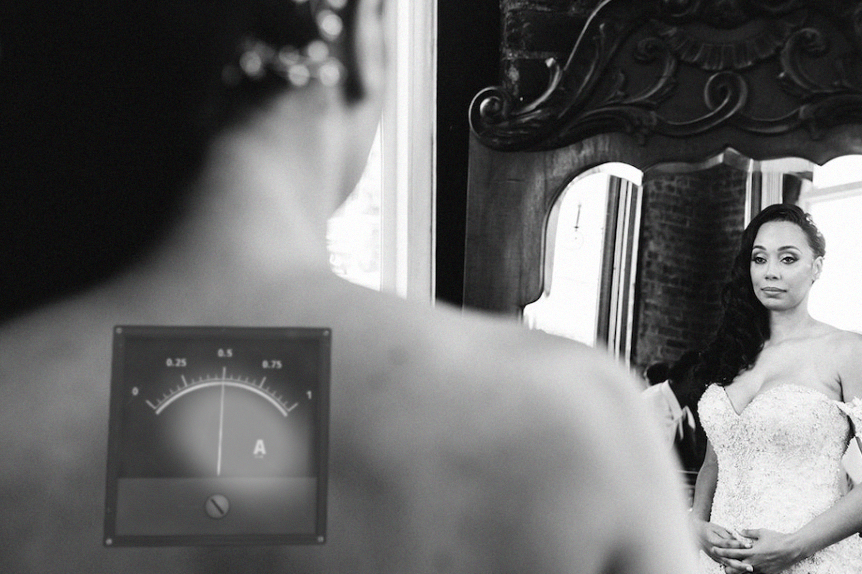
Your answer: 0.5
